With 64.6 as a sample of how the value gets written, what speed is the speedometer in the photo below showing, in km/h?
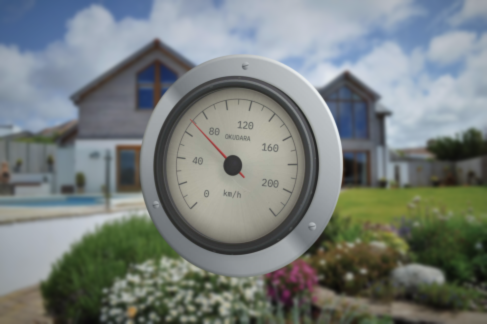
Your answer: 70
